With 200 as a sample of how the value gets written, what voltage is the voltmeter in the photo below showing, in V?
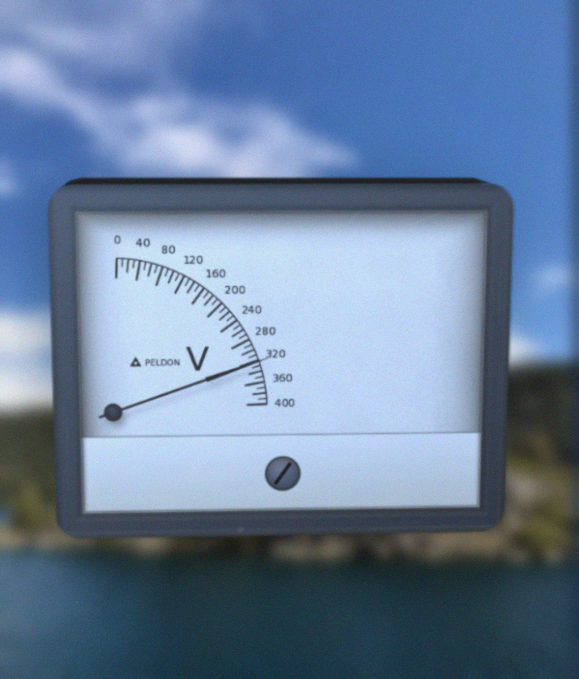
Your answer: 320
